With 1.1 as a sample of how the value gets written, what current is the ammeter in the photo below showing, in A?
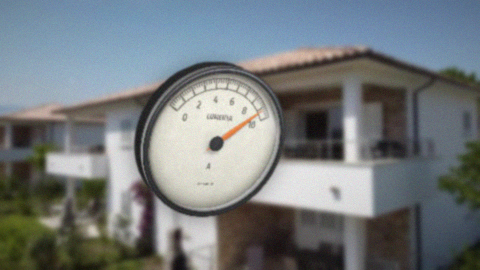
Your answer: 9
